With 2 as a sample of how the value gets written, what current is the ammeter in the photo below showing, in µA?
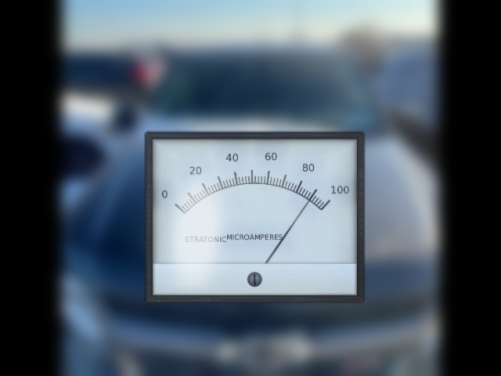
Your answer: 90
